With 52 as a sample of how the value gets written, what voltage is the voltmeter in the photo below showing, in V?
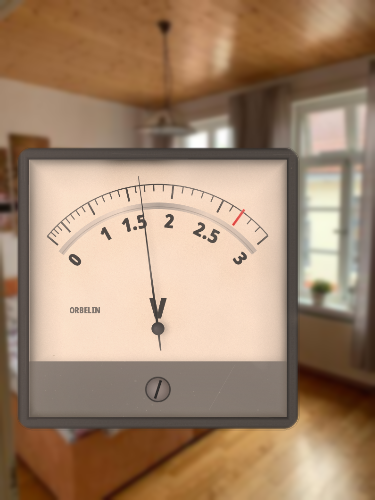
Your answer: 1.65
